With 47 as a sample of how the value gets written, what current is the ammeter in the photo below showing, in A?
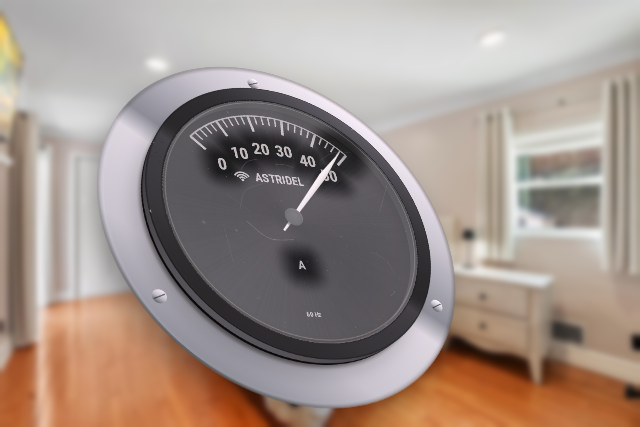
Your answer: 48
